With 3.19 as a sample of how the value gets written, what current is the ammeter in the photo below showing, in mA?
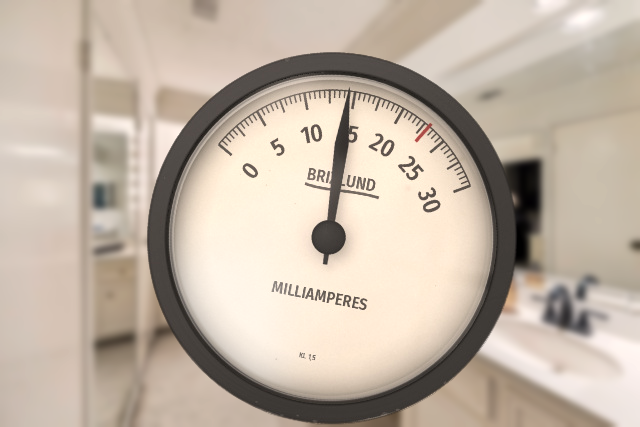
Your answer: 14.5
